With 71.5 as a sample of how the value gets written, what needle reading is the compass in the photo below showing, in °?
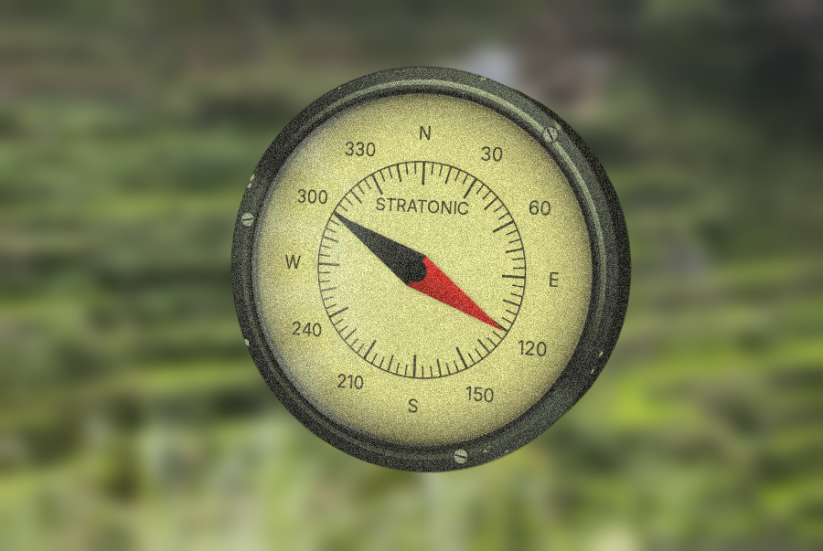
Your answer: 120
